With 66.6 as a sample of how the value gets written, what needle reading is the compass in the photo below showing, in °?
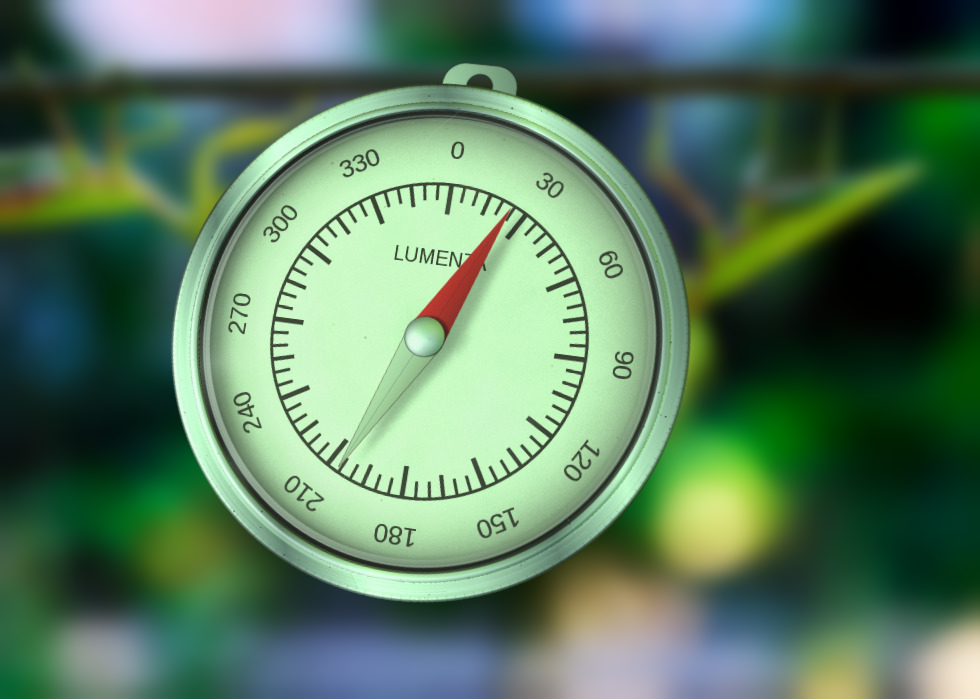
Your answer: 25
